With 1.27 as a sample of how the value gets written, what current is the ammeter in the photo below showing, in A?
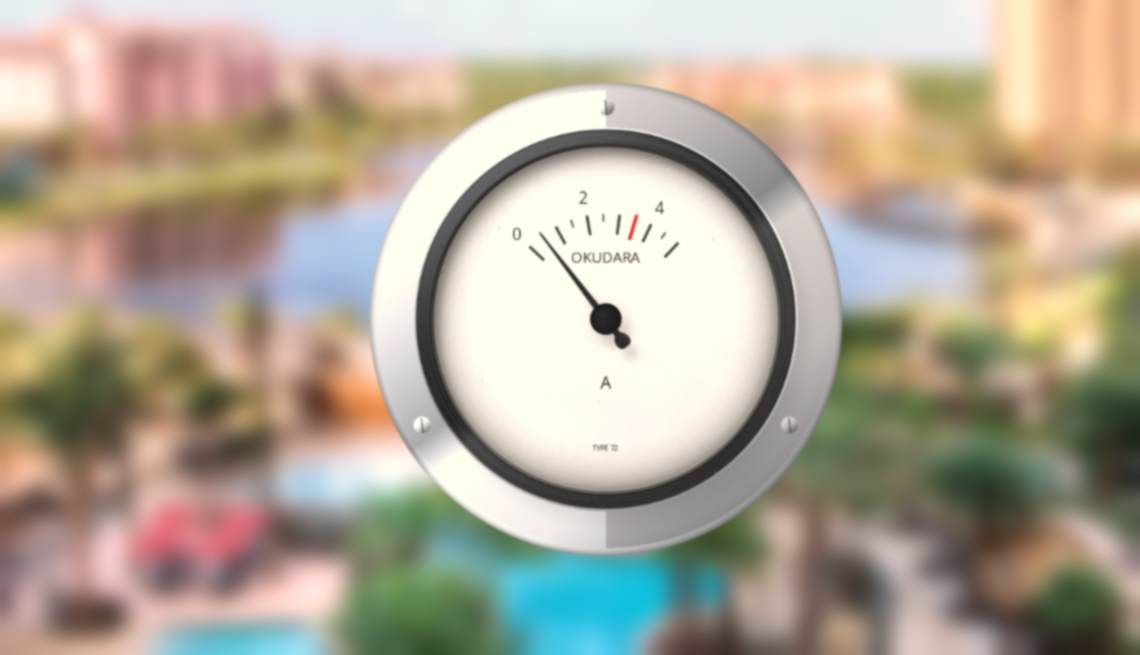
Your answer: 0.5
